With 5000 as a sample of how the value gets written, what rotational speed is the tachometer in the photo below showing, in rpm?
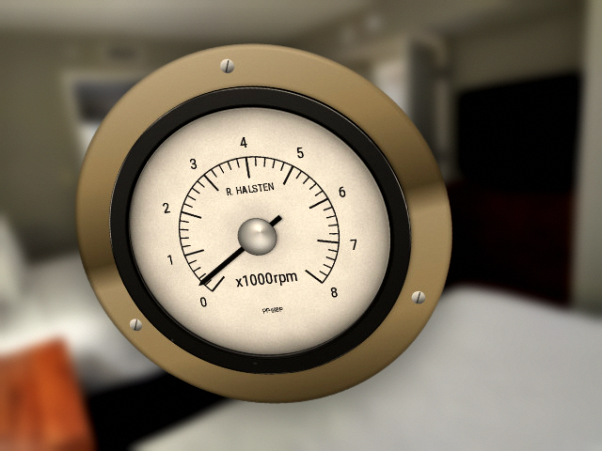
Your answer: 300
